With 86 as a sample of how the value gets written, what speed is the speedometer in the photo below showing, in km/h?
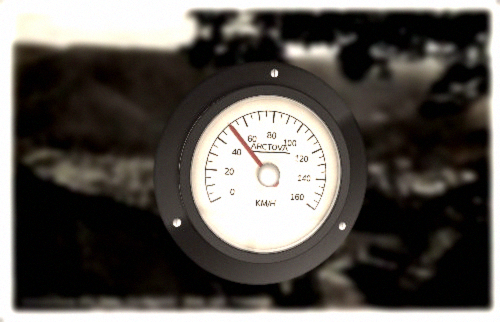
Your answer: 50
